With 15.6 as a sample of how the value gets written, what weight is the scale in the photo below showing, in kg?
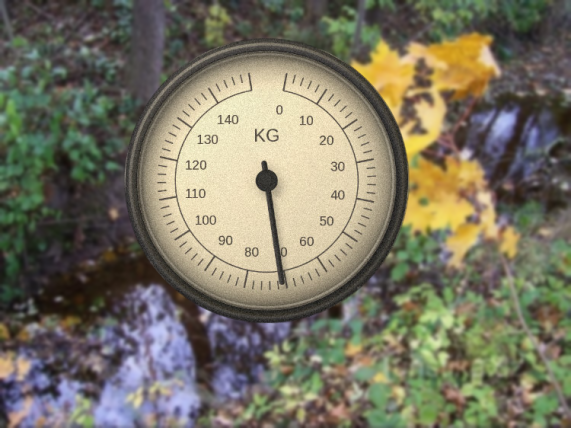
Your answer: 71
